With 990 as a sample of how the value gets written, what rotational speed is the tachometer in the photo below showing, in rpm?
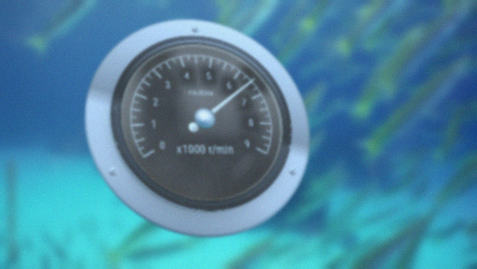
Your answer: 6500
